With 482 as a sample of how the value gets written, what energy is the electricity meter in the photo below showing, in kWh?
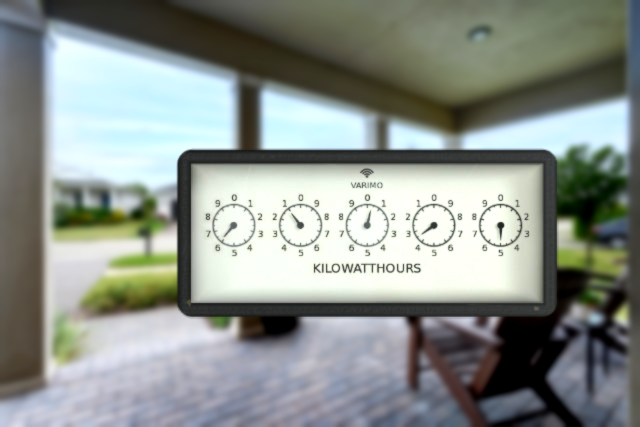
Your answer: 61035
